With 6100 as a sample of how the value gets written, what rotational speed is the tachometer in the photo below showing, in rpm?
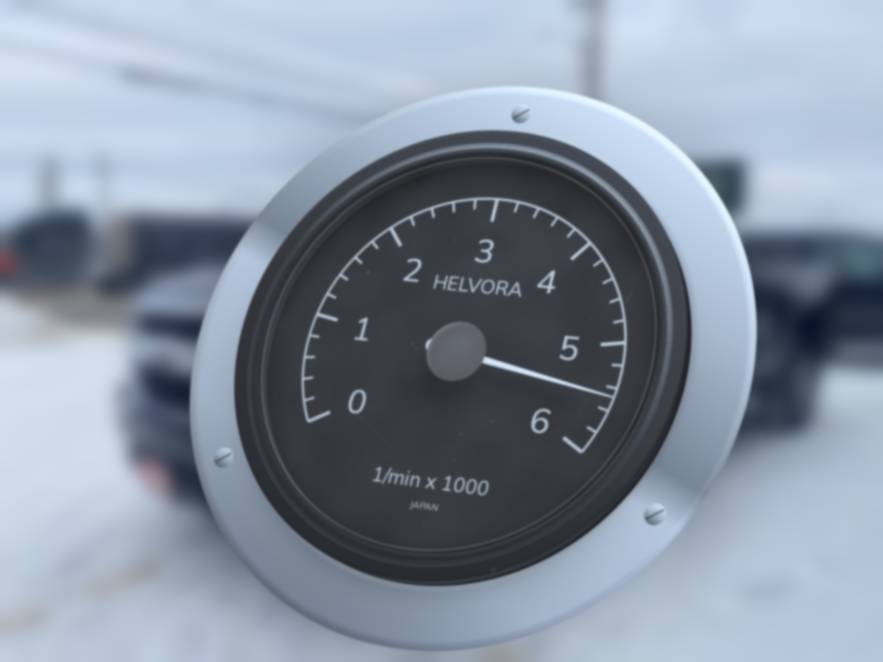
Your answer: 5500
